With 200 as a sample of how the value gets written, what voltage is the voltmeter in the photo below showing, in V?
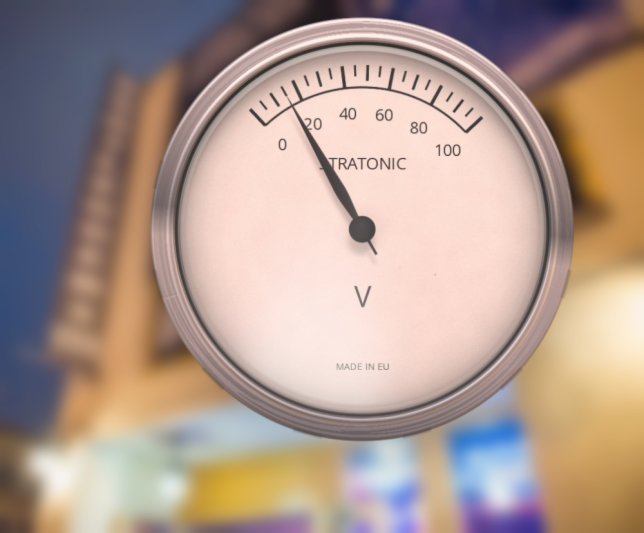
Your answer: 15
